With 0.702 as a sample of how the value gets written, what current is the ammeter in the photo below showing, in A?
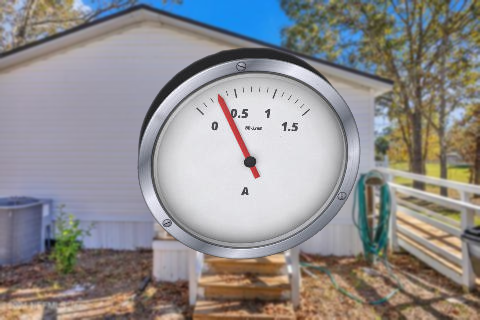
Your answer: 0.3
